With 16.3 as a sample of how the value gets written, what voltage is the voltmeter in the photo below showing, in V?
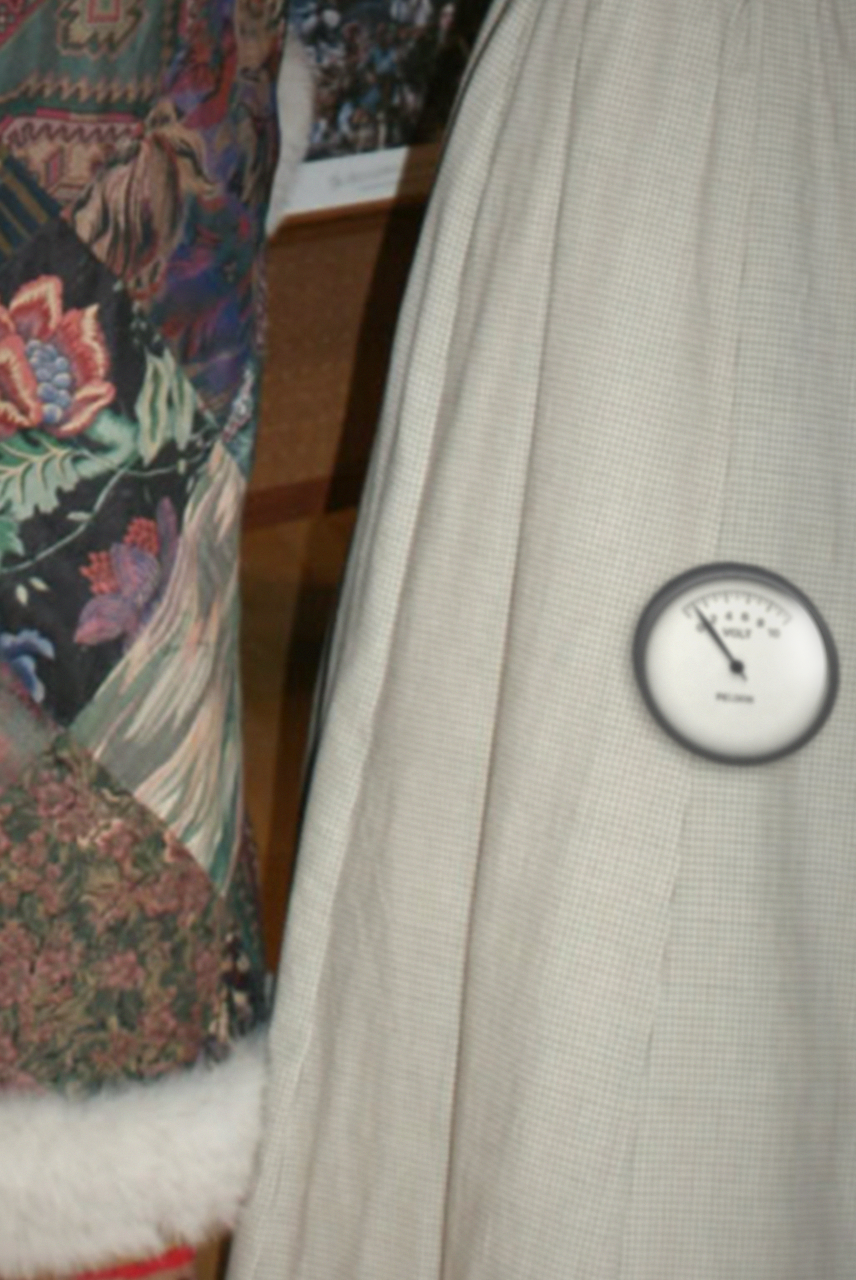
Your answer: 1
